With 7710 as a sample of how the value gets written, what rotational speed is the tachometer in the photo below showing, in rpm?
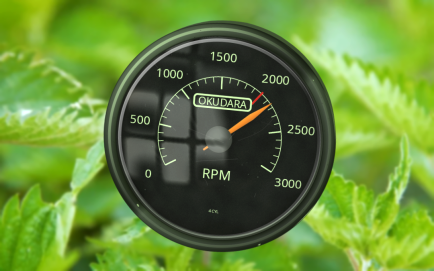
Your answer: 2150
